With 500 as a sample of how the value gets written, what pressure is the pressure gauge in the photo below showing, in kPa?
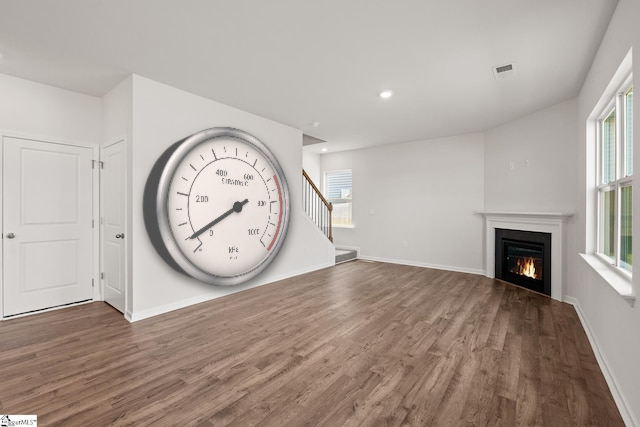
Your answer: 50
